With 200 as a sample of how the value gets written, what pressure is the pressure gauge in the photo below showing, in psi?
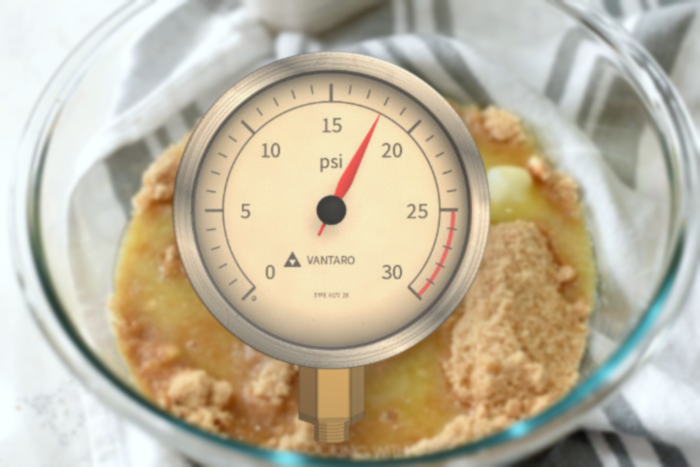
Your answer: 18
